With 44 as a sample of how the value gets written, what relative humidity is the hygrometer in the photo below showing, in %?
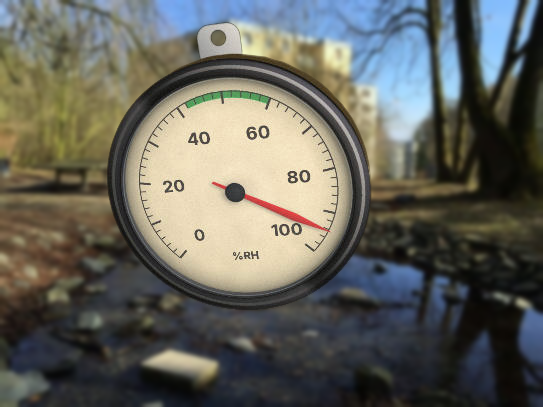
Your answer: 94
